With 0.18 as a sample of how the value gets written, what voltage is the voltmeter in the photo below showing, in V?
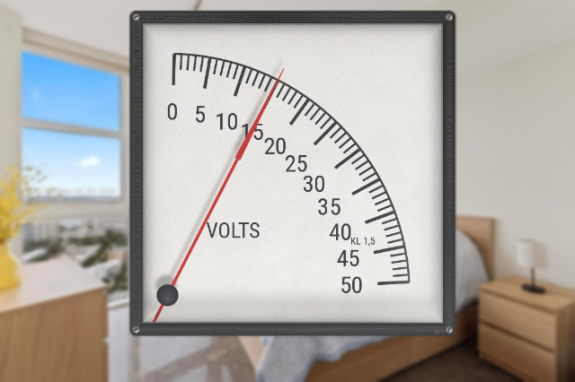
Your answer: 15
